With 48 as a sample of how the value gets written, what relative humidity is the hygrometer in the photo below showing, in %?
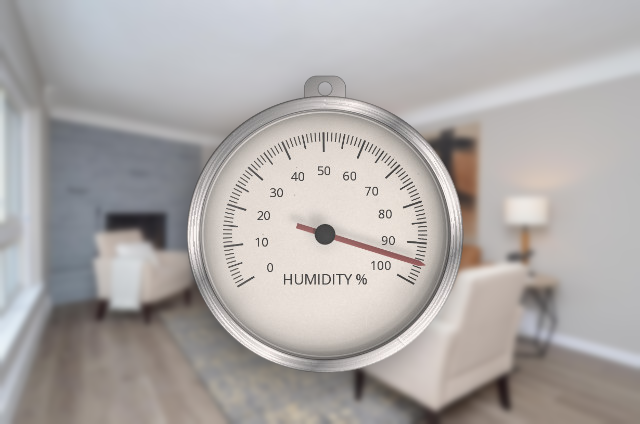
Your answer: 95
